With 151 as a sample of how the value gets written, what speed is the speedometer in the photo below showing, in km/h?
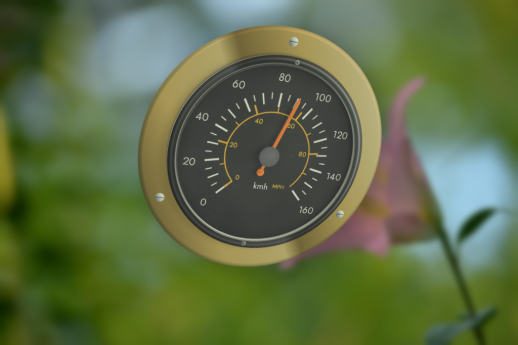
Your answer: 90
